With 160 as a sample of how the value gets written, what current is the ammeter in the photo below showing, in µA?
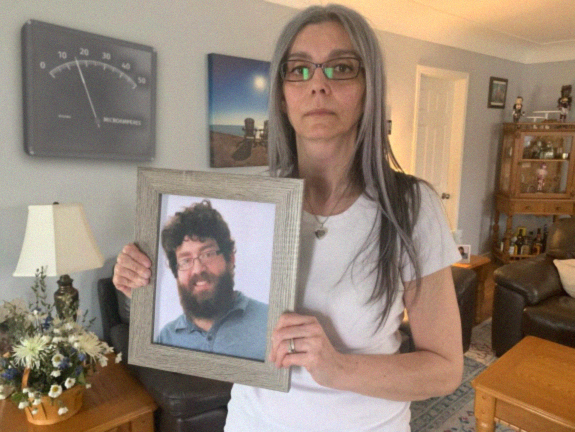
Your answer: 15
